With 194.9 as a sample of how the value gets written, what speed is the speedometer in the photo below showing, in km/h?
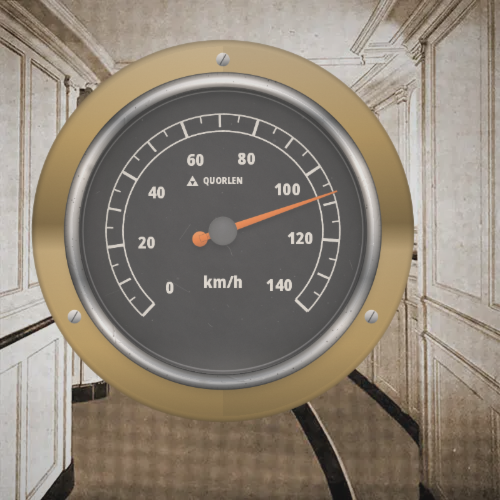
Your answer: 107.5
